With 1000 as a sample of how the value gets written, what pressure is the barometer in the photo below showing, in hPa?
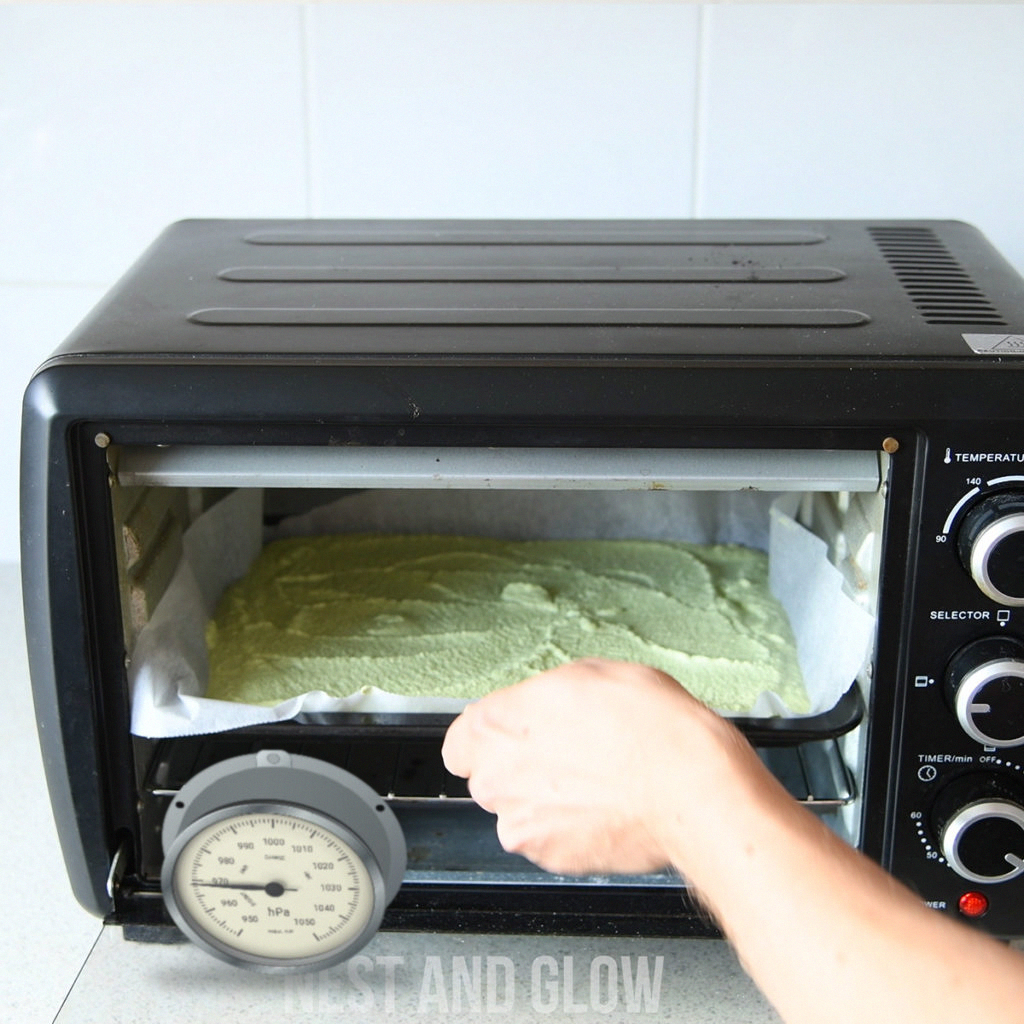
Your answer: 970
